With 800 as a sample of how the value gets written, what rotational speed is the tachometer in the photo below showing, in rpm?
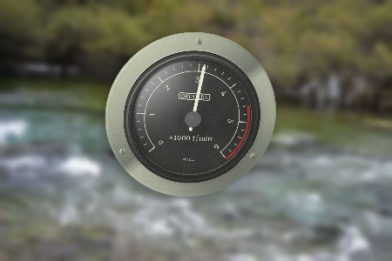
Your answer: 3100
